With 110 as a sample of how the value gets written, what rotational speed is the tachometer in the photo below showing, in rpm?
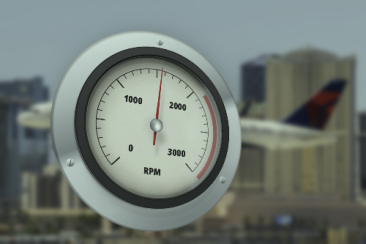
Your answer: 1550
